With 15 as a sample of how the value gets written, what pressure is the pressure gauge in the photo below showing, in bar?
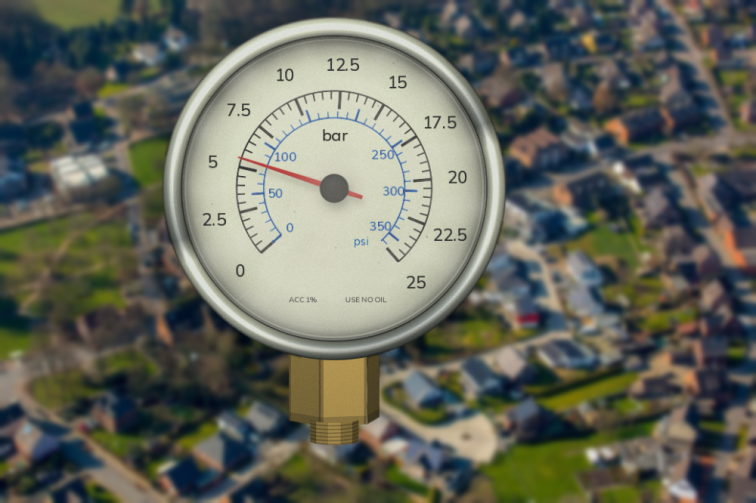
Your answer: 5.5
